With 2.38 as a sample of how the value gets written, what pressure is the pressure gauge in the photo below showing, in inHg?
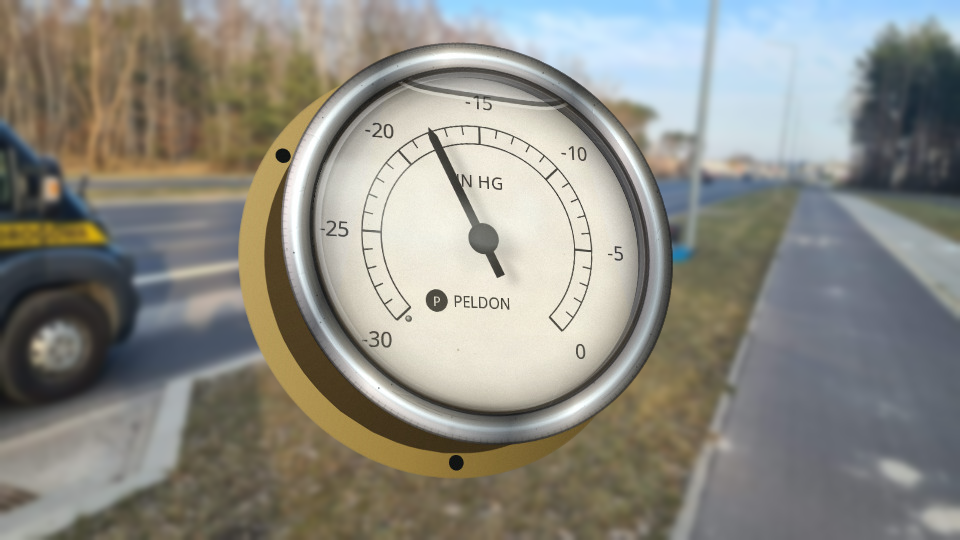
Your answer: -18
